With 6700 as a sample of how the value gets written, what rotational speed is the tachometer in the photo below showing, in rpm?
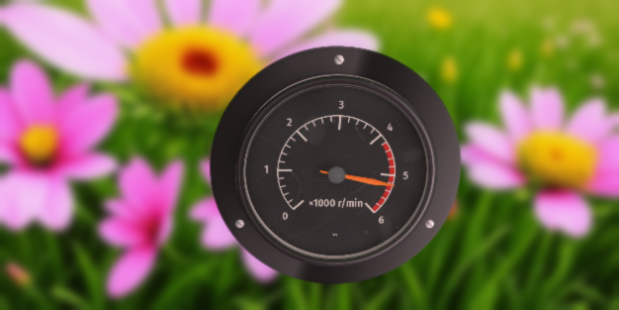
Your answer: 5200
